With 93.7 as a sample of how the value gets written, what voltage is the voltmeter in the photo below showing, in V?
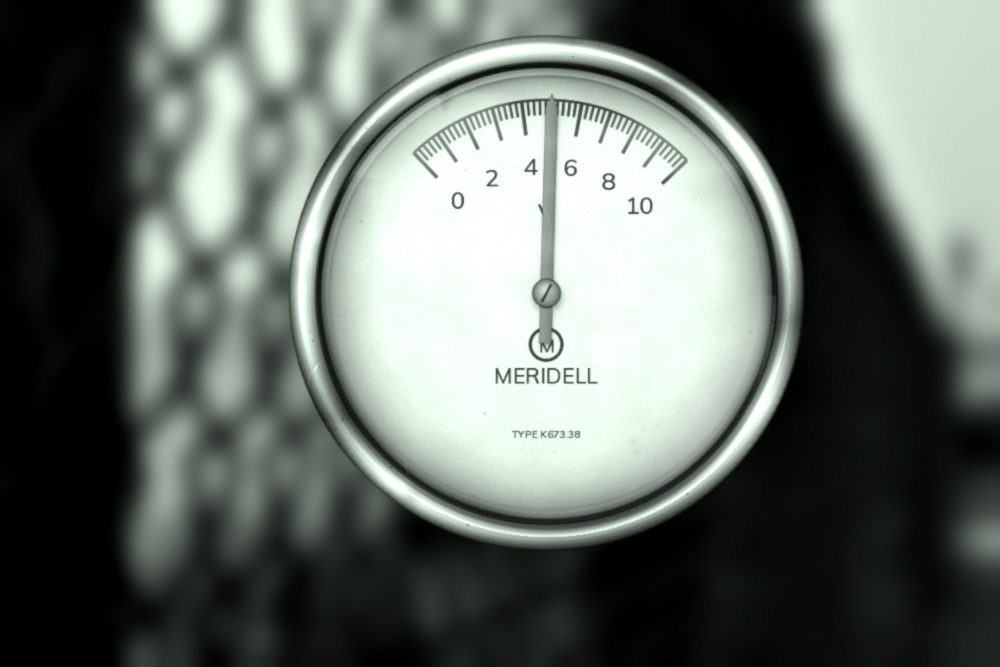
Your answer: 5
